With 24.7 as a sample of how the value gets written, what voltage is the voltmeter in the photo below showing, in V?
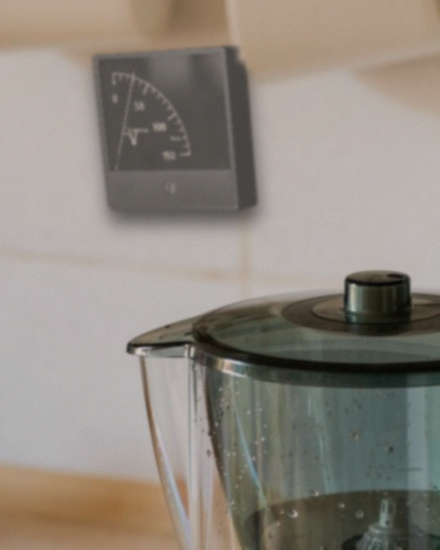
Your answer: 30
